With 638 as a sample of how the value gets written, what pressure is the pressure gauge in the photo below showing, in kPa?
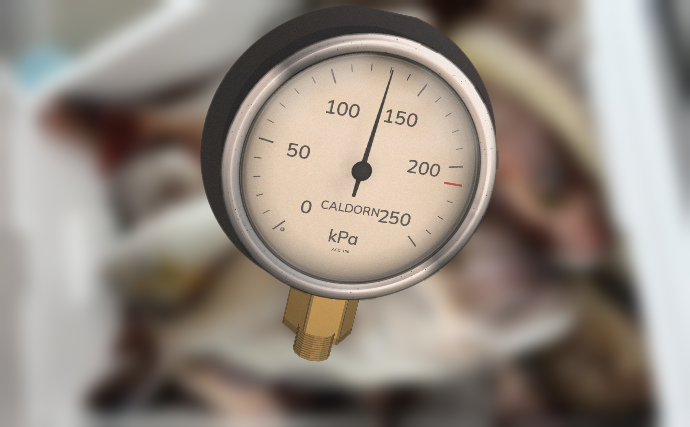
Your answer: 130
